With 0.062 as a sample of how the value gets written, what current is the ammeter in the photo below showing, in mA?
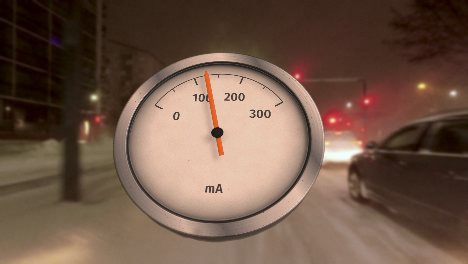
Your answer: 125
